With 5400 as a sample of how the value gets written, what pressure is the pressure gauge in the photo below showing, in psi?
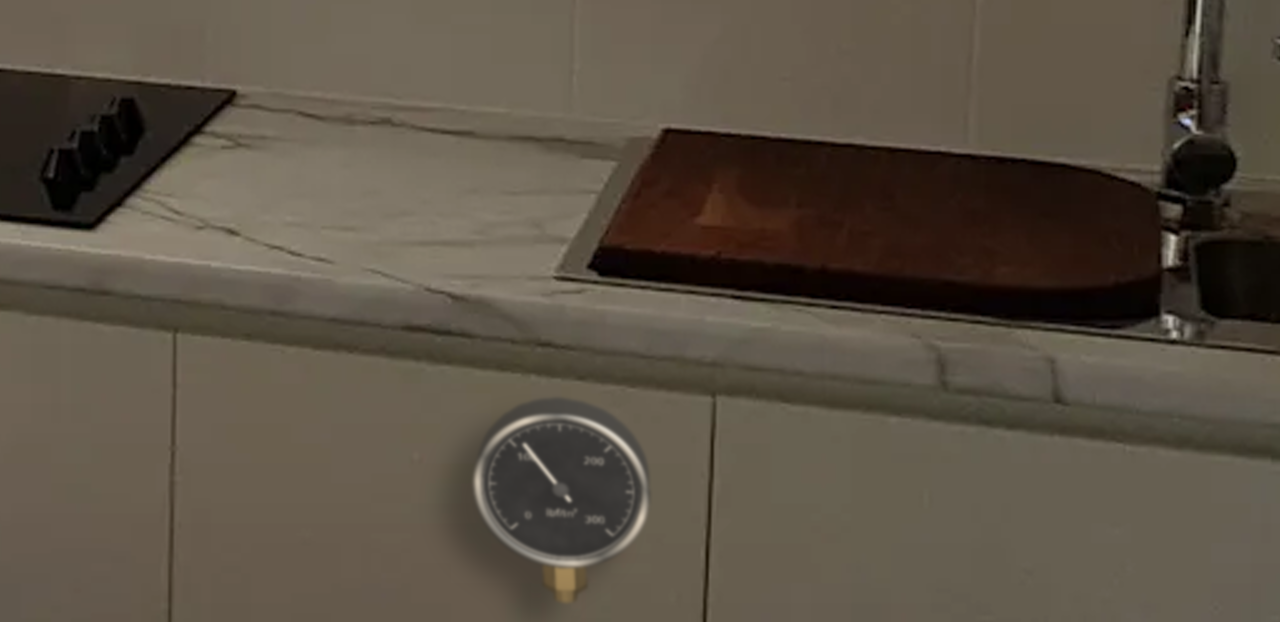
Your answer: 110
